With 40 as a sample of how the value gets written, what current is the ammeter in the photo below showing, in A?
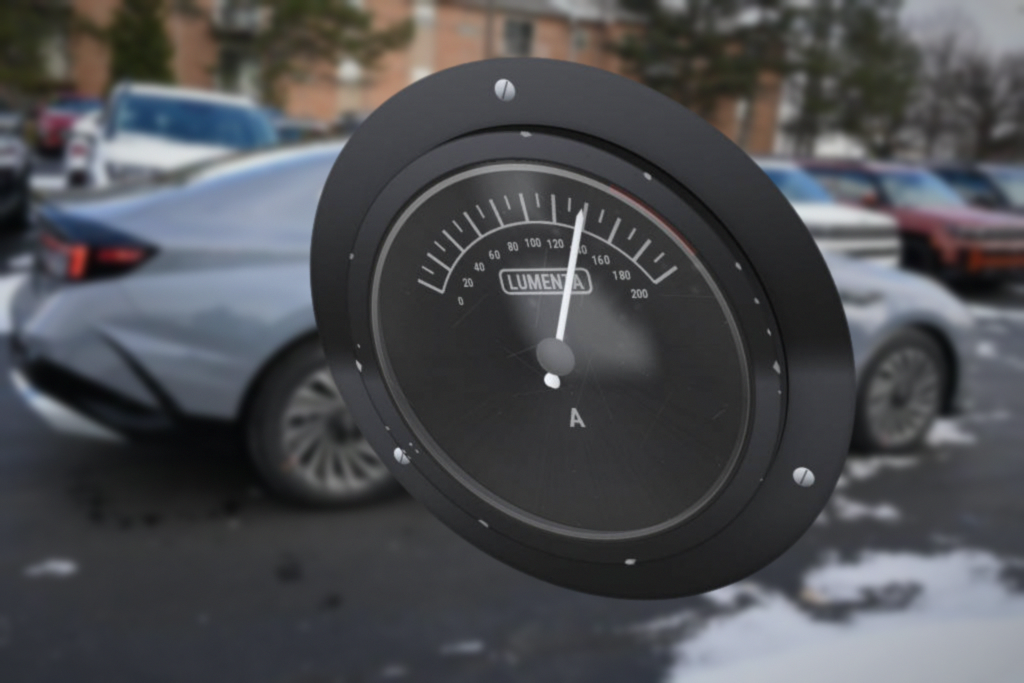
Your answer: 140
